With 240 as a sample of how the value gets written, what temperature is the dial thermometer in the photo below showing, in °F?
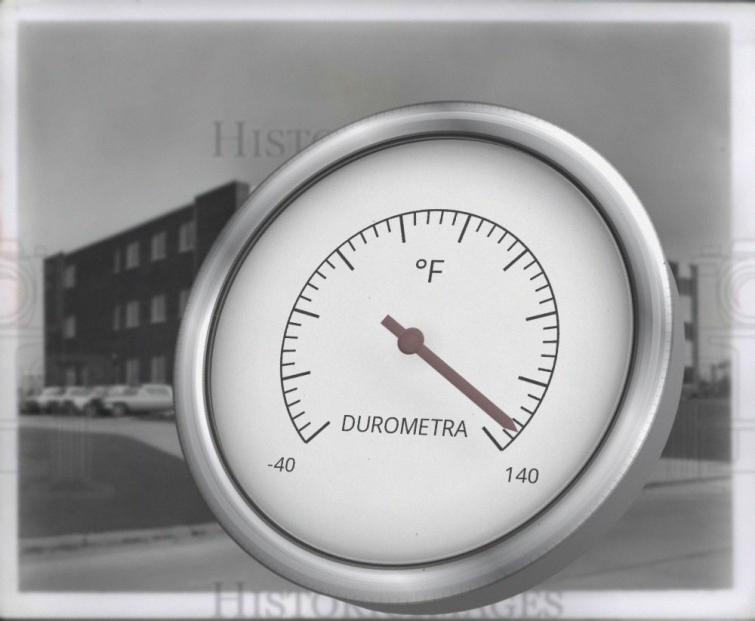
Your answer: 134
